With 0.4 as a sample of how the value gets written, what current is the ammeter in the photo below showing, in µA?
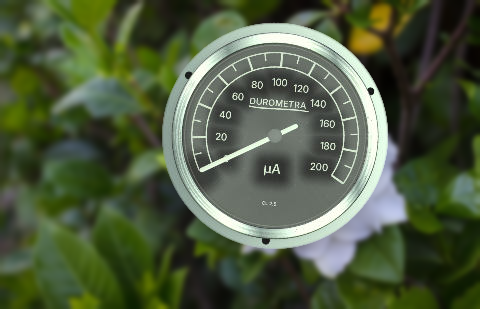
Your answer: 0
